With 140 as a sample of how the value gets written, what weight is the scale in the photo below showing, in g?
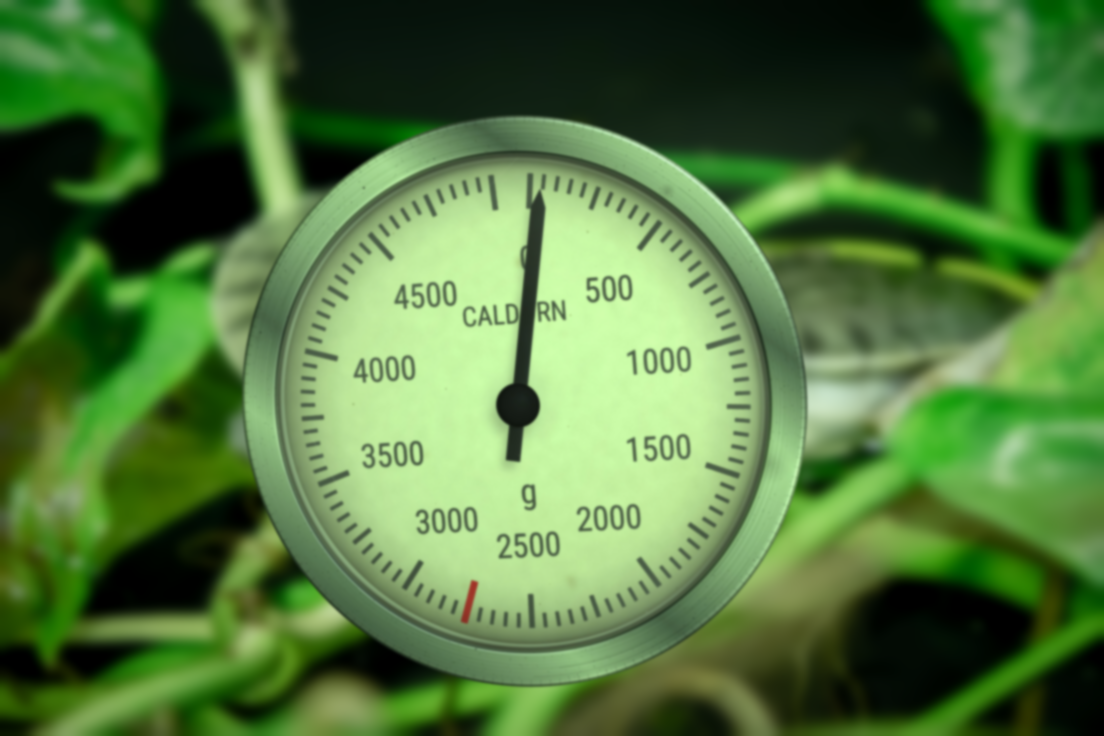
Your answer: 50
